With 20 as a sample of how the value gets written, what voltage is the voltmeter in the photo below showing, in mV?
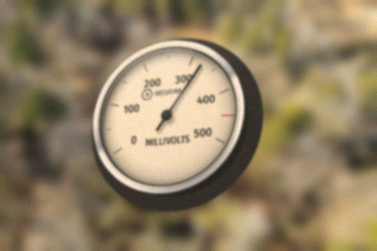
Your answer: 325
